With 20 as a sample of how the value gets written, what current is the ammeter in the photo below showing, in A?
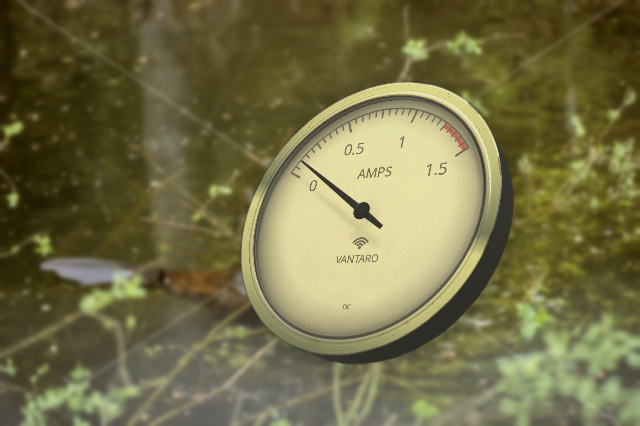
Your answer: 0.1
